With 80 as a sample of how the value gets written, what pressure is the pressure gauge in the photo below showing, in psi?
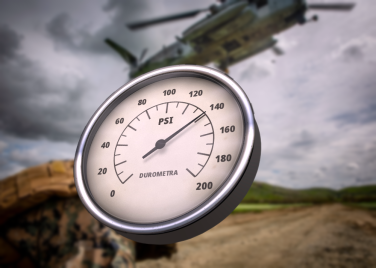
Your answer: 140
